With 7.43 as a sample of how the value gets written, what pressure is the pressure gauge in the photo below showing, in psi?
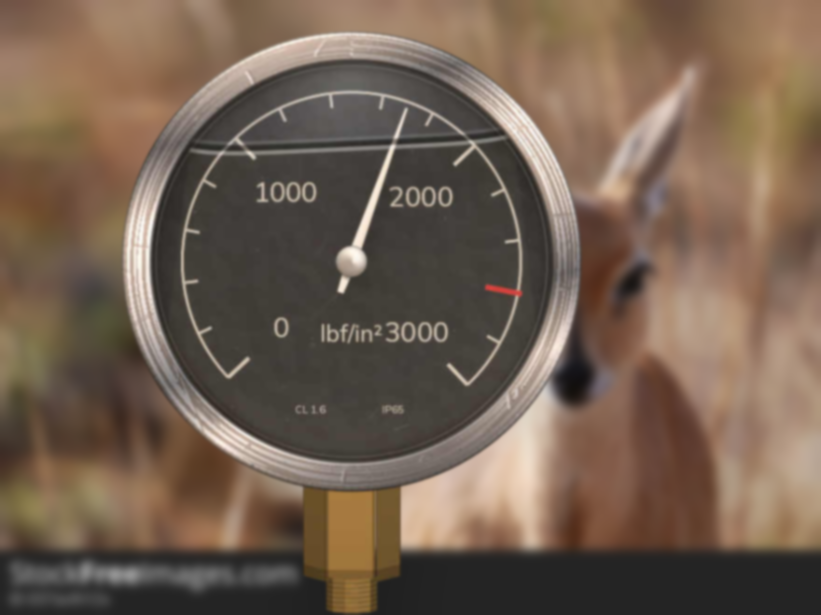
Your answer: 1700
